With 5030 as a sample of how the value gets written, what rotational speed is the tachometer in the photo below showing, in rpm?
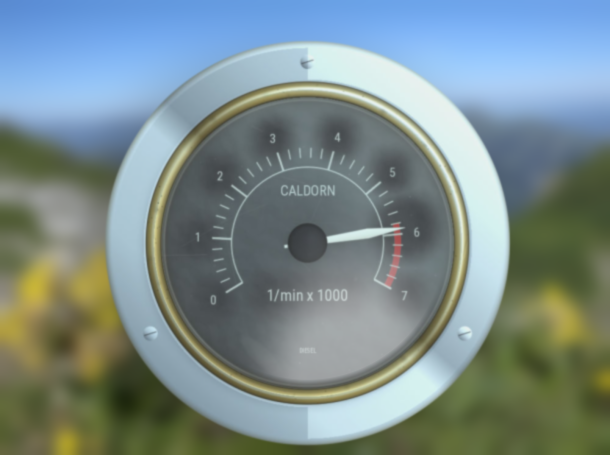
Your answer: 5900
